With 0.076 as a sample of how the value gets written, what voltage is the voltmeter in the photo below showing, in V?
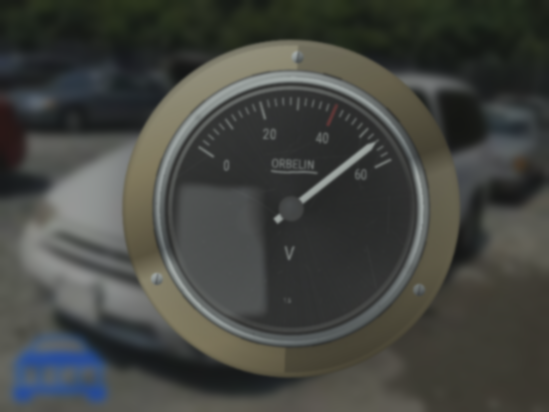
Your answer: 54
